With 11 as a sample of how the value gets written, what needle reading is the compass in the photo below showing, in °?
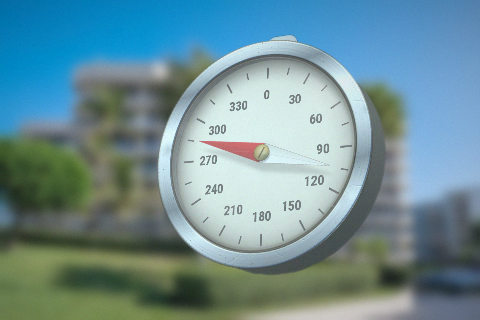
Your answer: 285
